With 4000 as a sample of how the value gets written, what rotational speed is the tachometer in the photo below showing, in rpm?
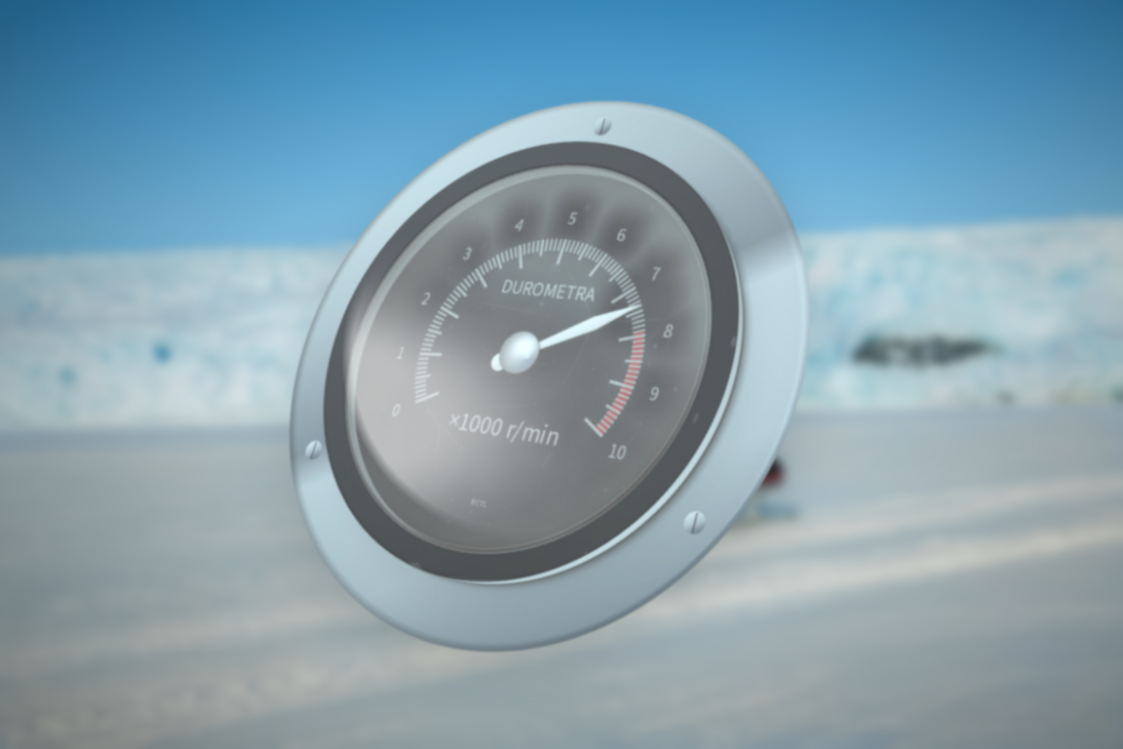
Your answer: 7500
